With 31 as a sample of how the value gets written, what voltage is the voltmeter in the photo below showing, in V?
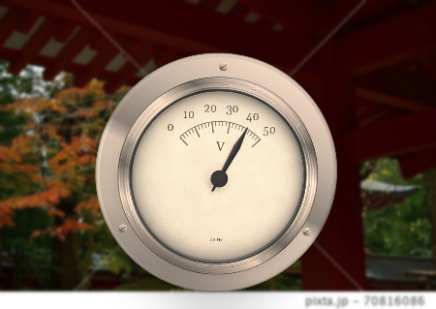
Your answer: 40
